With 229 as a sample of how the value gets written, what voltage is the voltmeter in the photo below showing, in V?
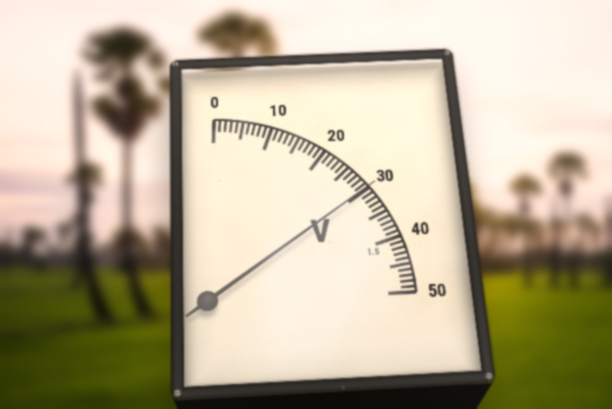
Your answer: 30
